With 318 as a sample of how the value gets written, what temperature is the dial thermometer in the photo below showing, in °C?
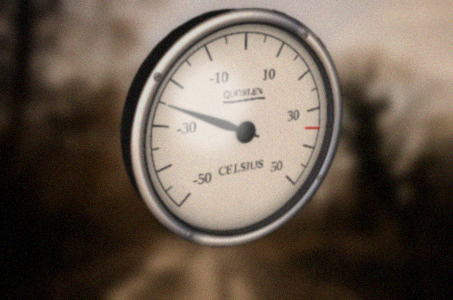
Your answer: -25
